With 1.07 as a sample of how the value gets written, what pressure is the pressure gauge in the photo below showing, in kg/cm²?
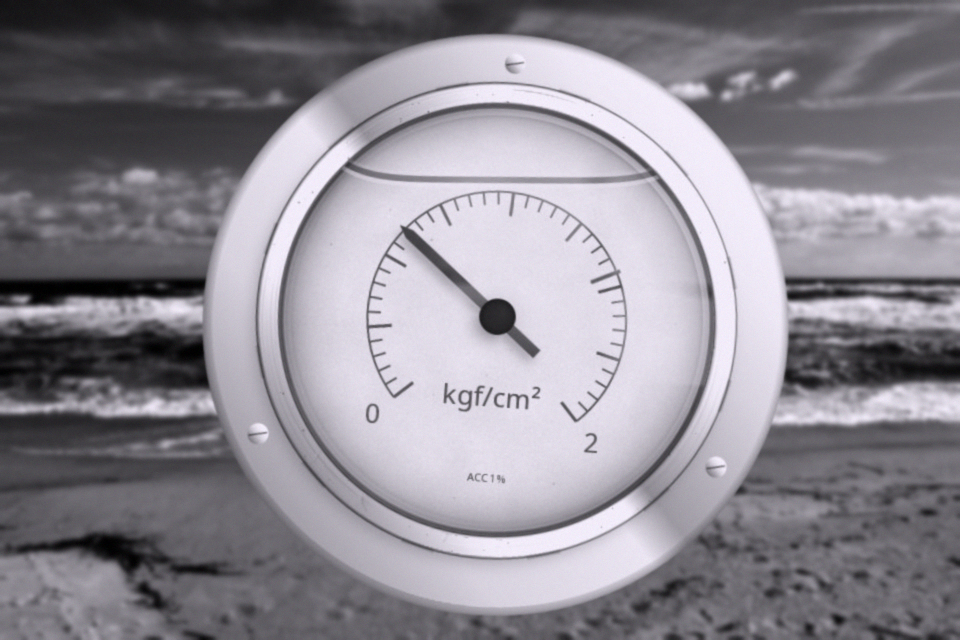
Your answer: 0.6
